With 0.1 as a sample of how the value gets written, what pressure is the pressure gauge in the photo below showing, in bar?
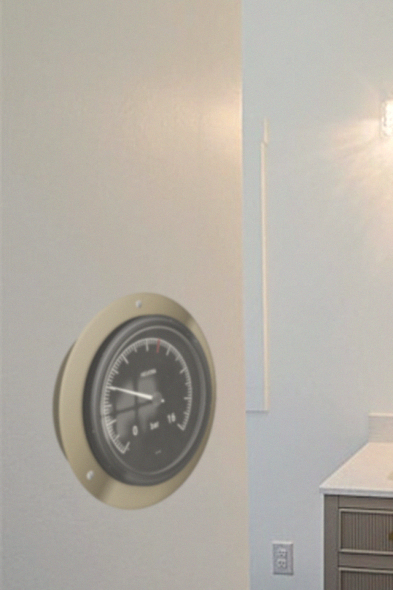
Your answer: 4
